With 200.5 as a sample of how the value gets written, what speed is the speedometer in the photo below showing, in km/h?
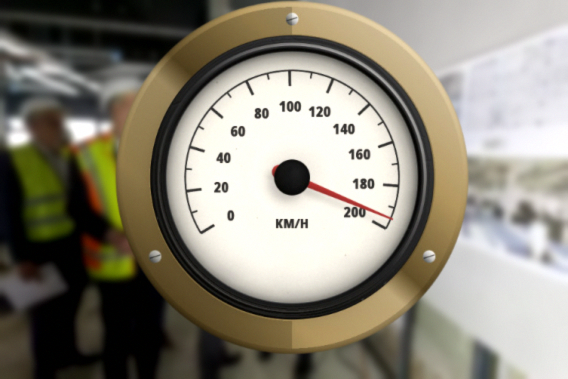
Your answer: 195
